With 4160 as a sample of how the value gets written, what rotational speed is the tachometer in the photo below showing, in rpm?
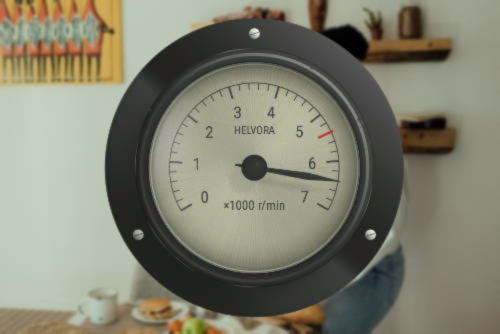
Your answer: 6400
